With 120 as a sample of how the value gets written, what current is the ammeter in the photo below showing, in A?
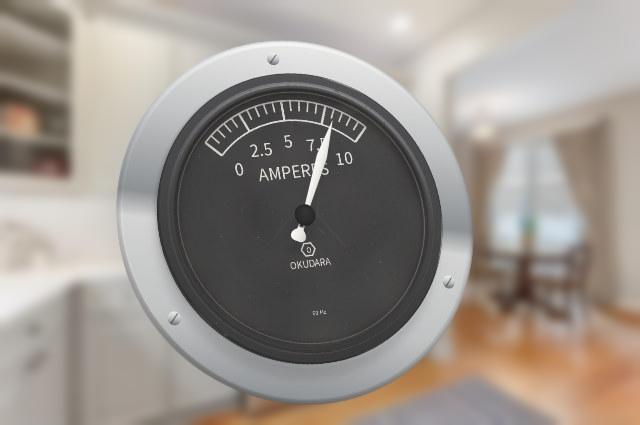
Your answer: 8
